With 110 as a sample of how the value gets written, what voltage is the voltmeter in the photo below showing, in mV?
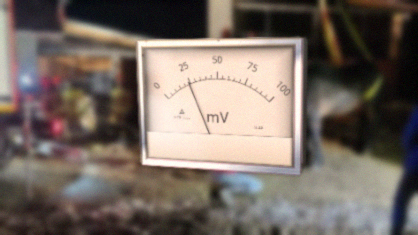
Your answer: 25
